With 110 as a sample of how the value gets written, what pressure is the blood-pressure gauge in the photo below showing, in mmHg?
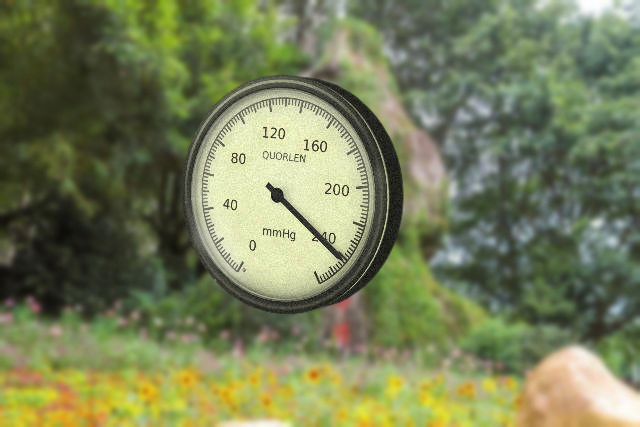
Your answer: 240
